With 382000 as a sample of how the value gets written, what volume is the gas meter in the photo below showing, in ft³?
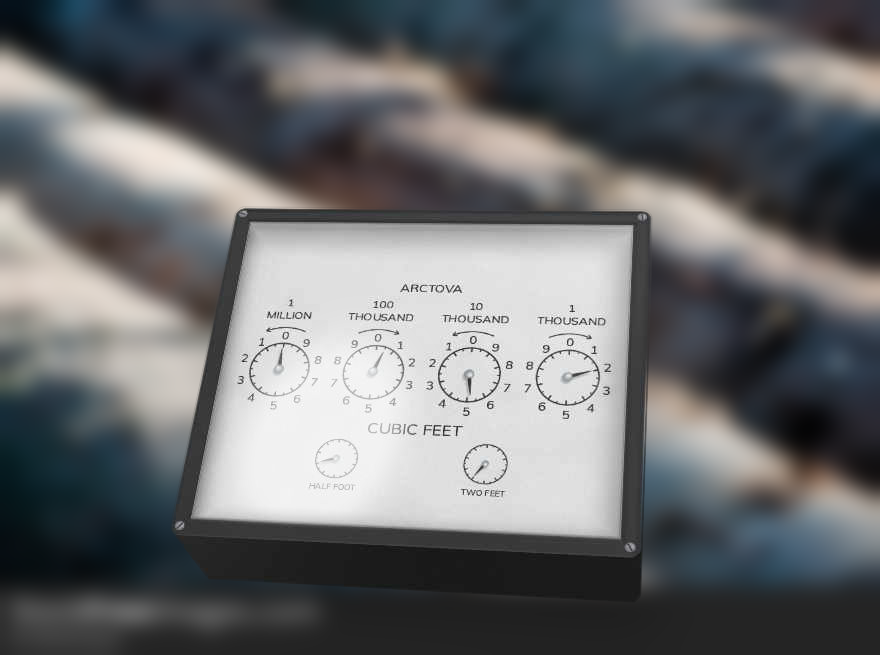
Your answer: 5200
